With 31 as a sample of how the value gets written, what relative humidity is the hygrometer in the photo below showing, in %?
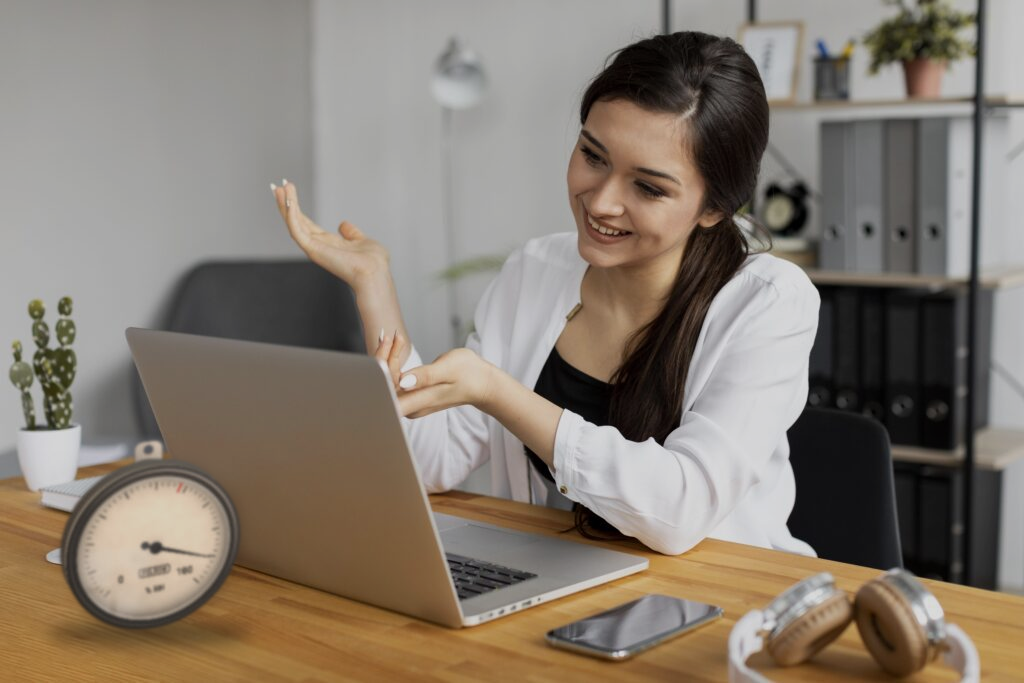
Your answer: 90
